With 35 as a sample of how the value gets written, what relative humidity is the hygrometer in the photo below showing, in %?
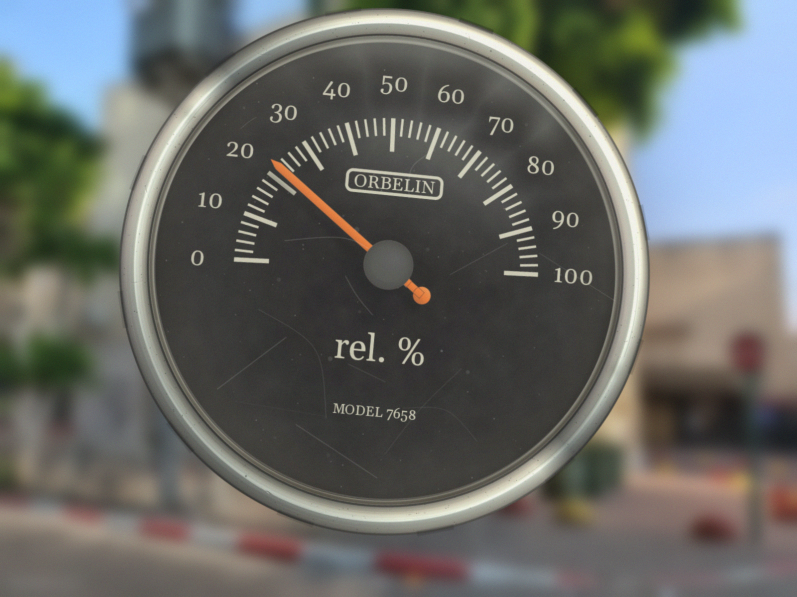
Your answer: 22
